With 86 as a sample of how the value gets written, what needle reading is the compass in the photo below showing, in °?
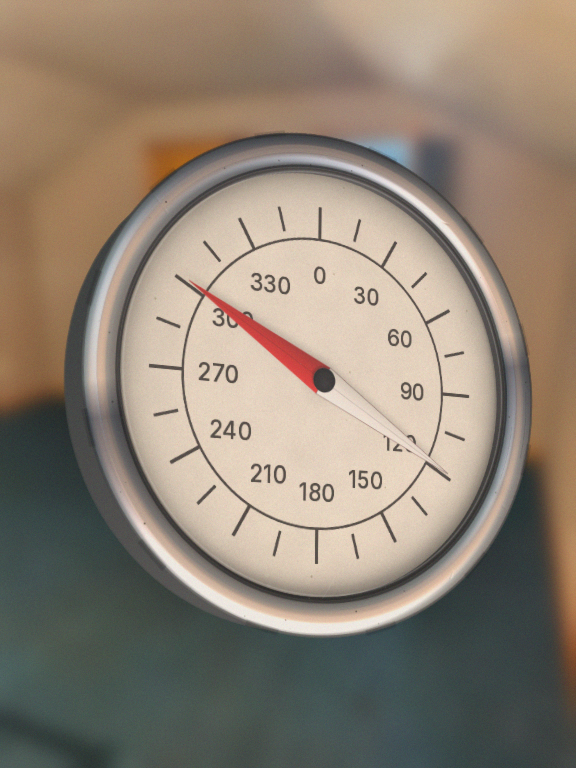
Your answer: 300
